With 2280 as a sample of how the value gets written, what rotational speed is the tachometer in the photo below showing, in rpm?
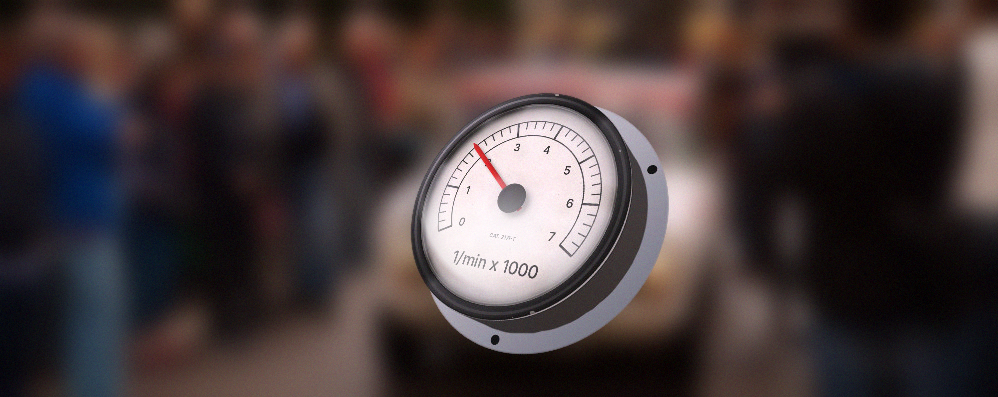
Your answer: 2000
